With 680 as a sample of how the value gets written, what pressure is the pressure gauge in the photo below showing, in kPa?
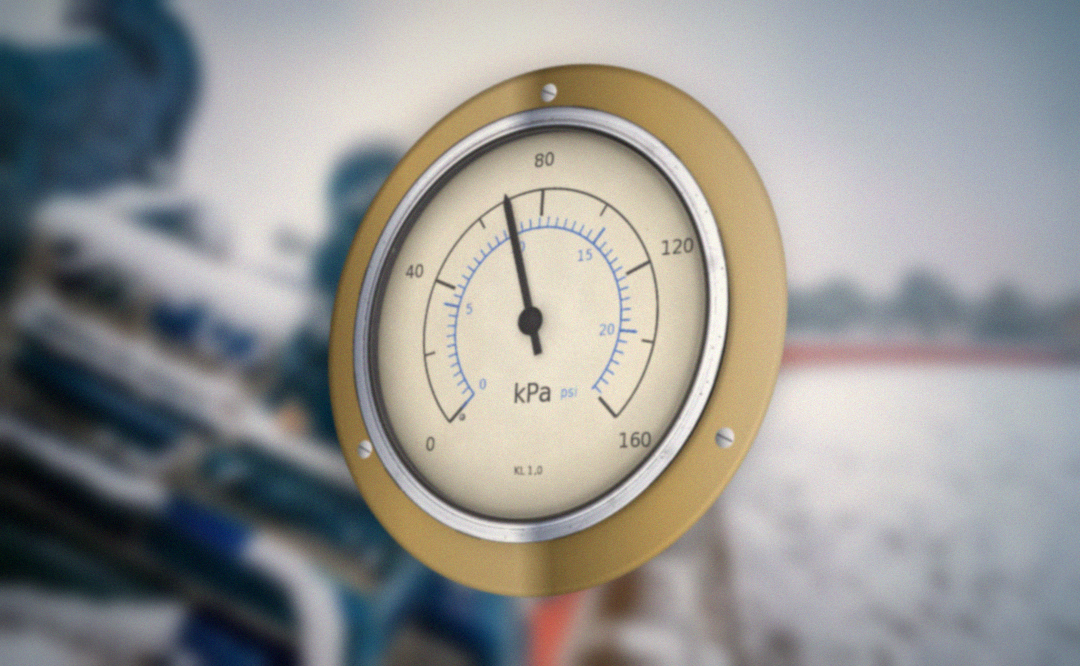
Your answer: 70
